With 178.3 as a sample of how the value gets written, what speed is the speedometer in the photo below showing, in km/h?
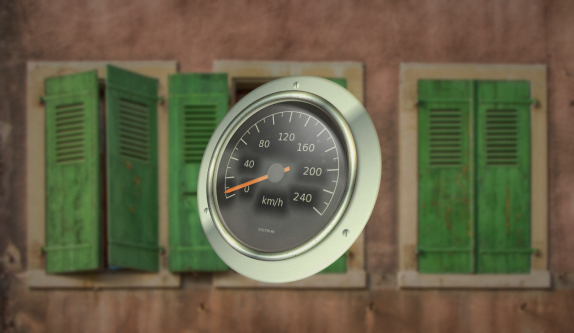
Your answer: 5
